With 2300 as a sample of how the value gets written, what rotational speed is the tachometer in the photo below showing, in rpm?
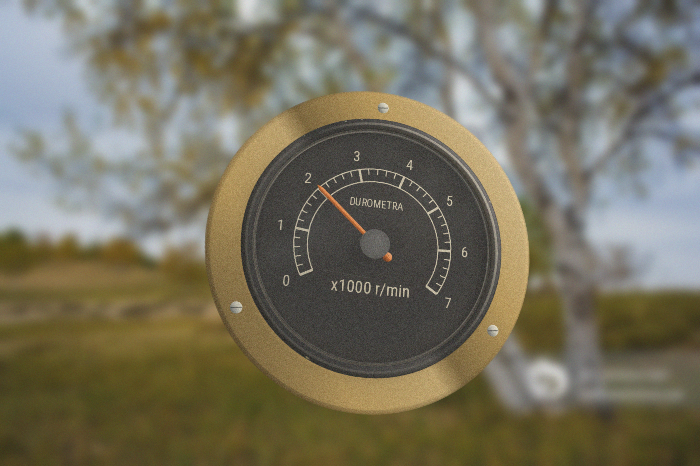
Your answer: 2000
